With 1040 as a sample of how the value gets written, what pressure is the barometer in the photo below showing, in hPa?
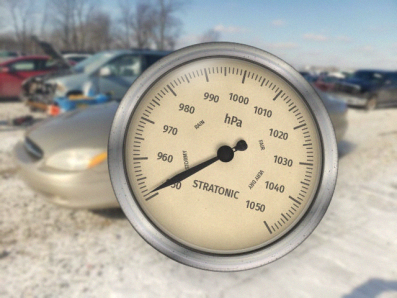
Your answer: 951
